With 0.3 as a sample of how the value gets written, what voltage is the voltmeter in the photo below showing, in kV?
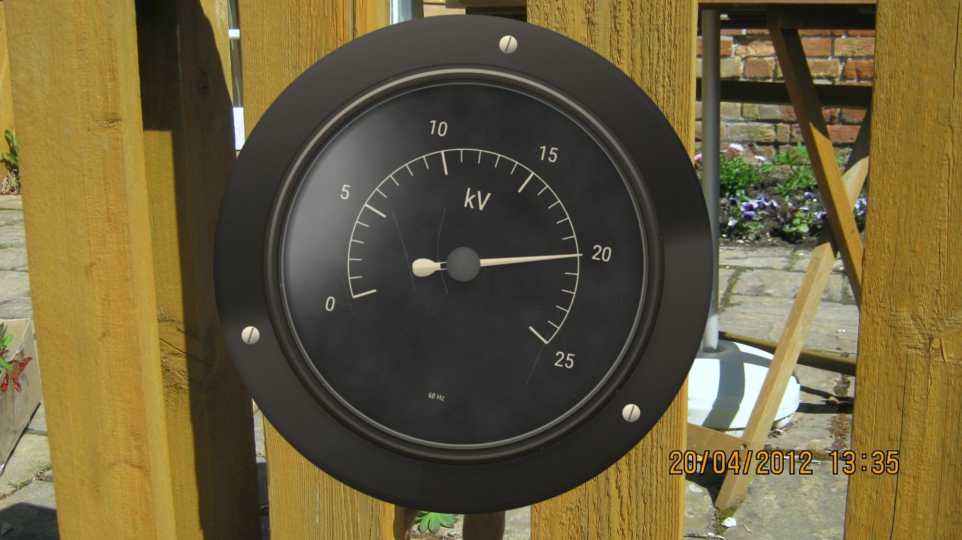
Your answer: 20
